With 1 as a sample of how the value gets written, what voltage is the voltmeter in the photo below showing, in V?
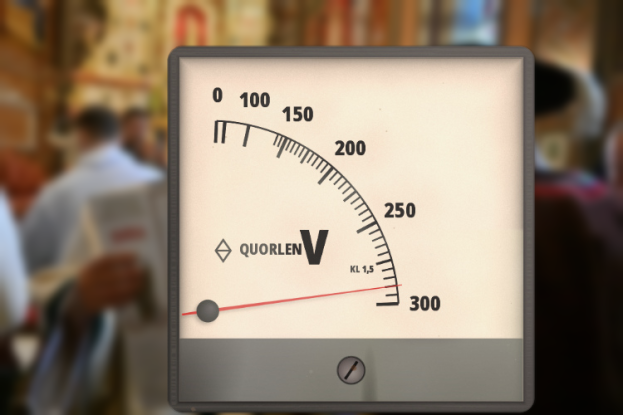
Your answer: 290
